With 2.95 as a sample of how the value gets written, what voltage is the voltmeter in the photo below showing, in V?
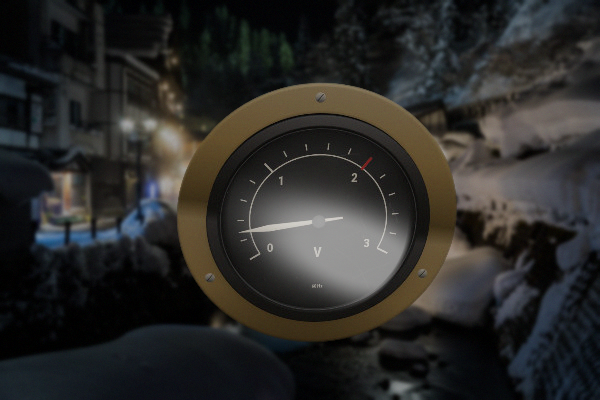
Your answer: 0.3
